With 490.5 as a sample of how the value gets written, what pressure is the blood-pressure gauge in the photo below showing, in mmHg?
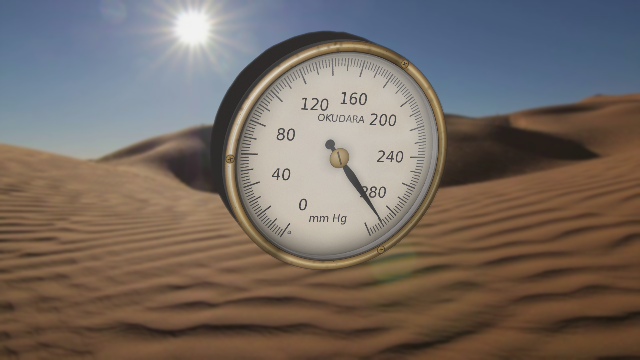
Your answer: 290
